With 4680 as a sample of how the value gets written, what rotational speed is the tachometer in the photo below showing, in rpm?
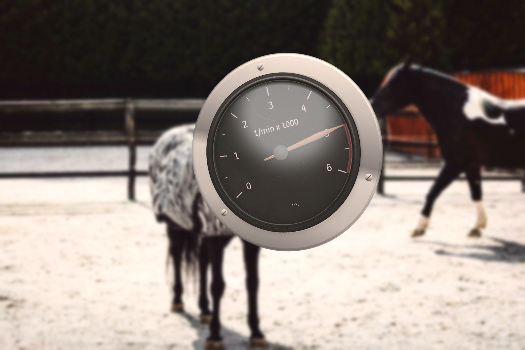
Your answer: 5000
